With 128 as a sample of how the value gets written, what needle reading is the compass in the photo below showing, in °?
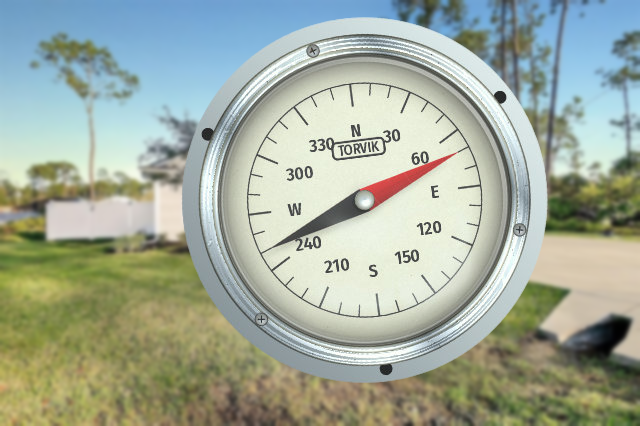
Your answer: 70
